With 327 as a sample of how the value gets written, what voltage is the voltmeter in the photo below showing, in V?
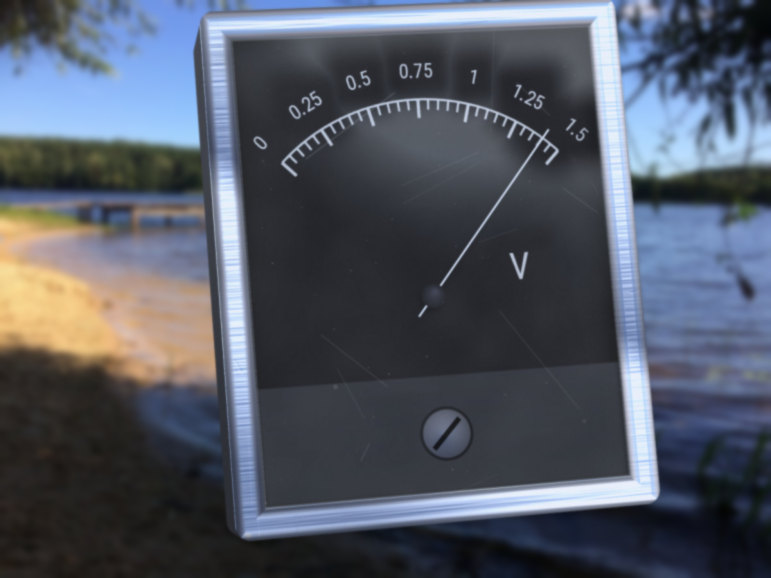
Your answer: 1.4
